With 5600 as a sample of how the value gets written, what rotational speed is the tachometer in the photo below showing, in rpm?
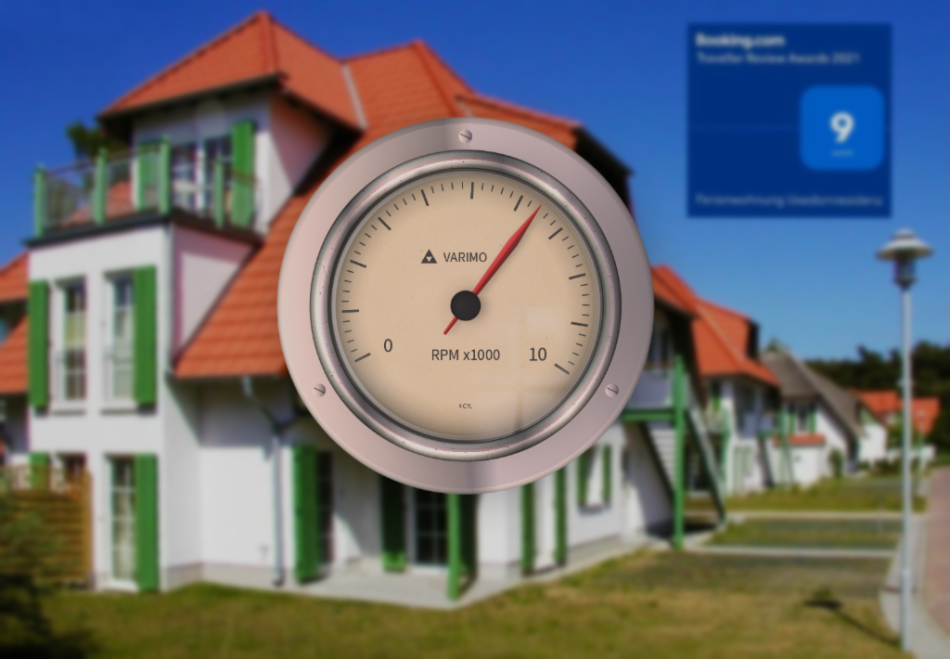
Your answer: 6400
